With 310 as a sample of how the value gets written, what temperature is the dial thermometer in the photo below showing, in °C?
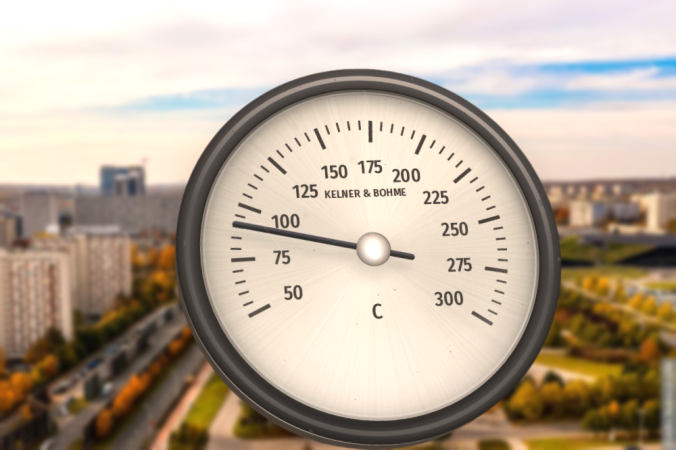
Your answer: 90
